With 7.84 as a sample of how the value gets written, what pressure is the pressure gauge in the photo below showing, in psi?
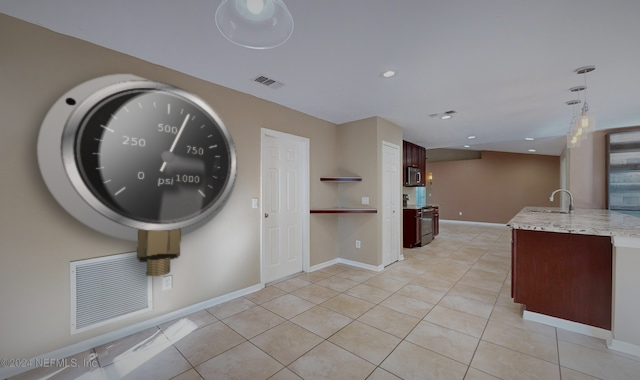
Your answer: 575
